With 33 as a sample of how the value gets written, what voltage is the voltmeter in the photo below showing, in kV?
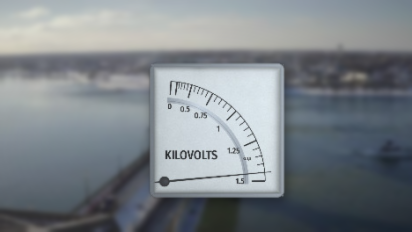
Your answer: 1.45
